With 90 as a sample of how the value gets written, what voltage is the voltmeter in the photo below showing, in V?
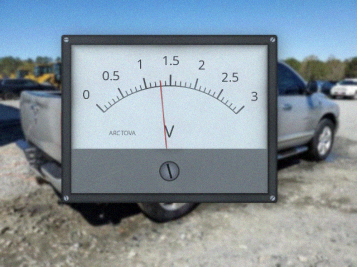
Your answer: 1.3
